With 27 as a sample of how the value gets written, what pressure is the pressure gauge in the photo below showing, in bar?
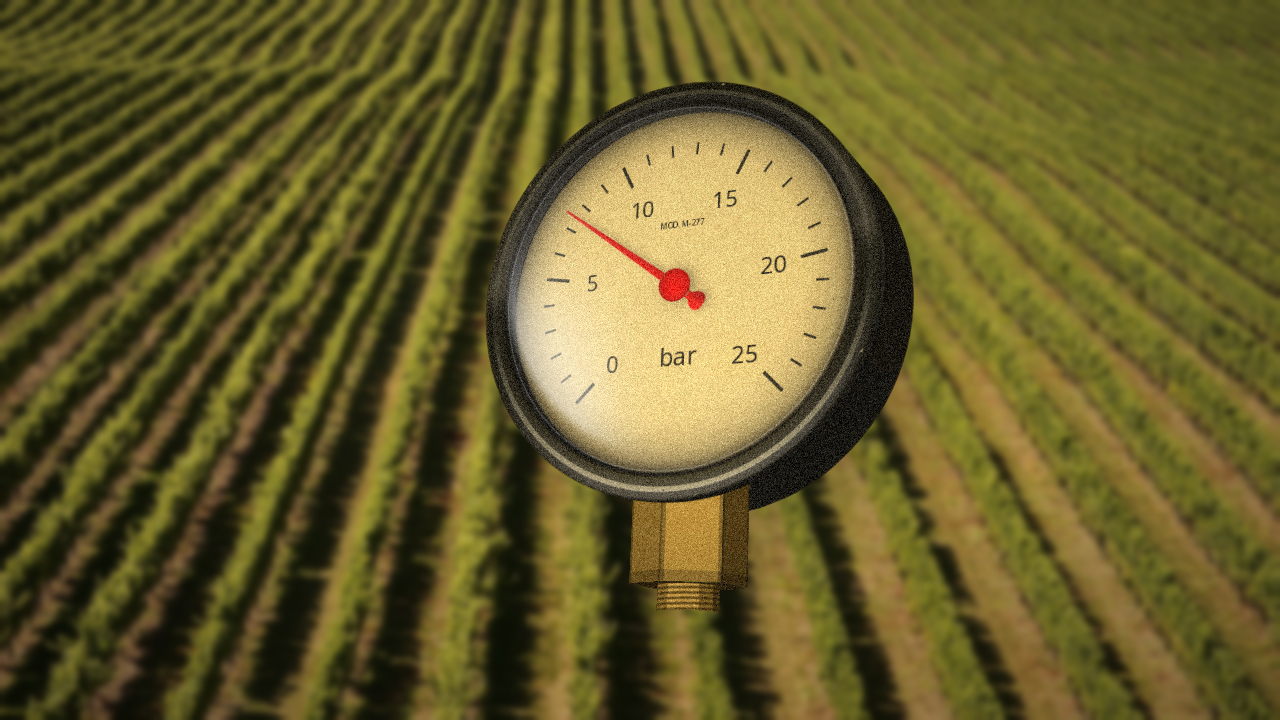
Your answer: 7.5
